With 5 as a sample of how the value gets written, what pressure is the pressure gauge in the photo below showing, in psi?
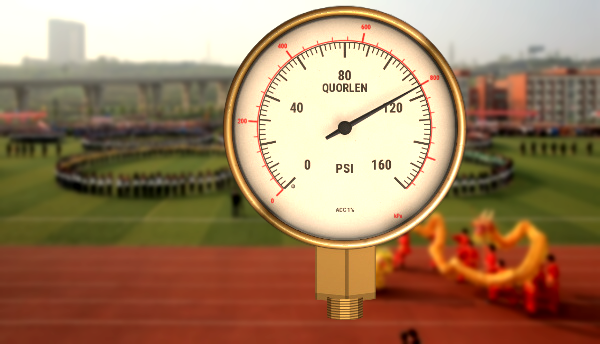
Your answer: 116
